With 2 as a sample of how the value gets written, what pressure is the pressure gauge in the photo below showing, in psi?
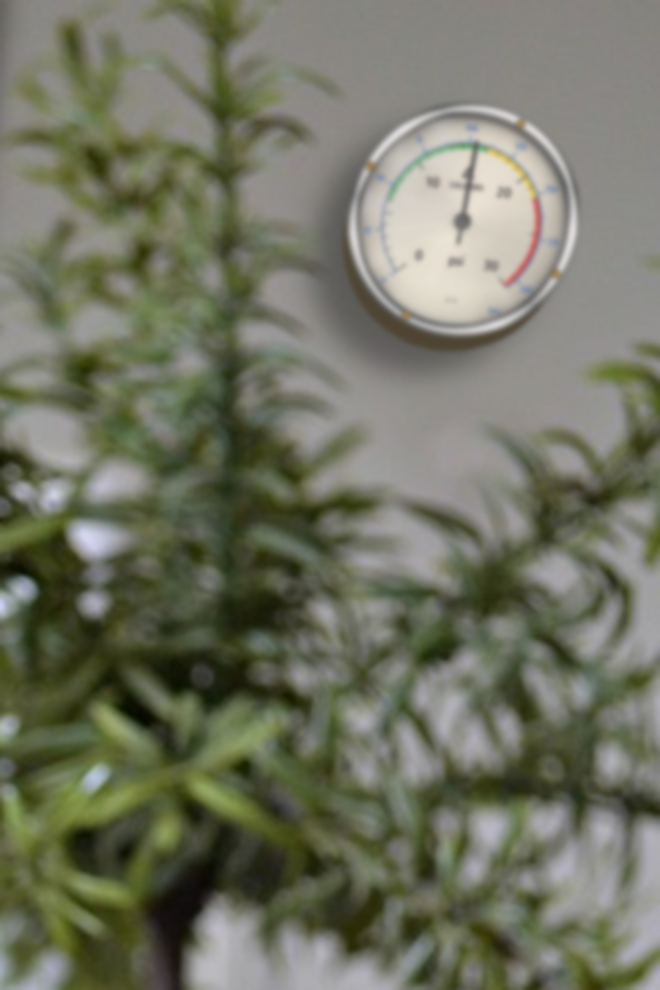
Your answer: 15
